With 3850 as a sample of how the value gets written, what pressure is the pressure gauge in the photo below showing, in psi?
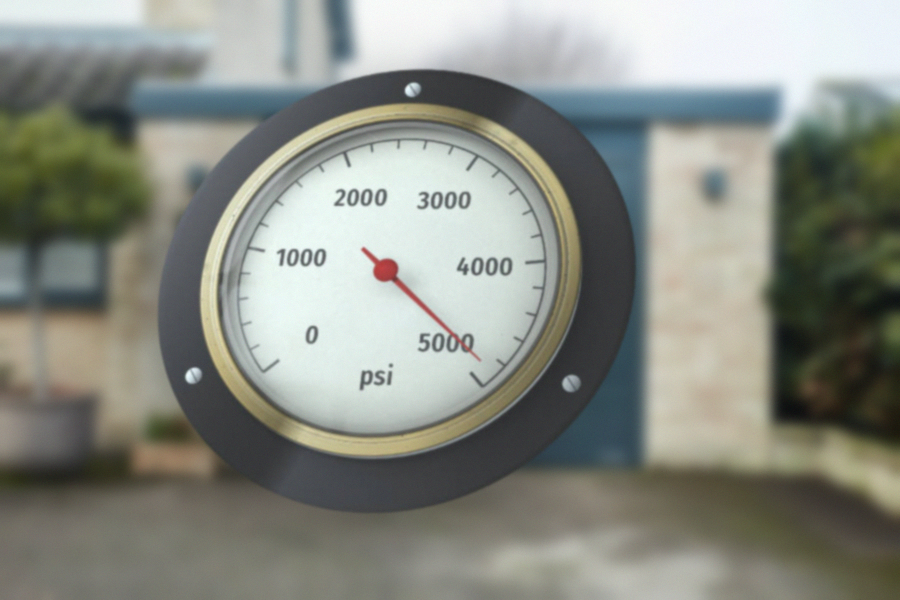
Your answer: 4900
